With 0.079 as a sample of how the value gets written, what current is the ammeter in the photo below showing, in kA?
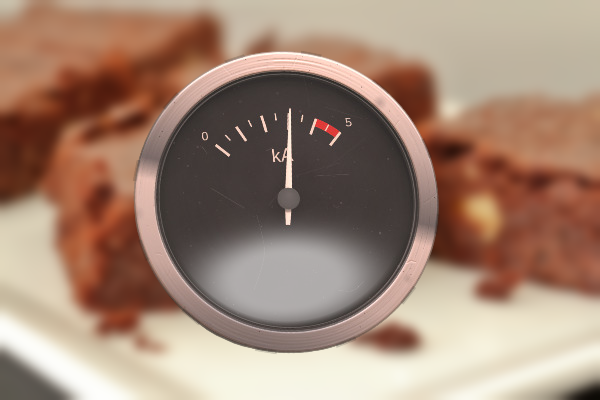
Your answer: 3
